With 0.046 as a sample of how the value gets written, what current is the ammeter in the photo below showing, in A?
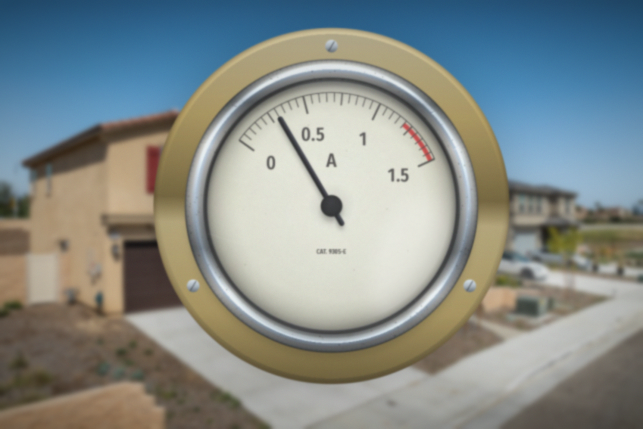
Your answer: 0.3
